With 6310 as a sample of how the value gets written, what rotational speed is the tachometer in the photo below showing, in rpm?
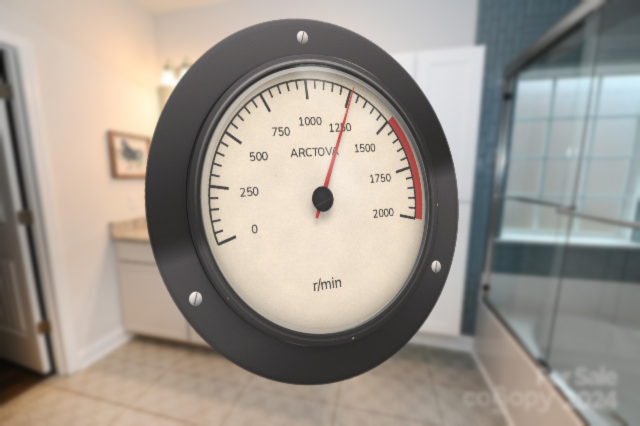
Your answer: 1250
